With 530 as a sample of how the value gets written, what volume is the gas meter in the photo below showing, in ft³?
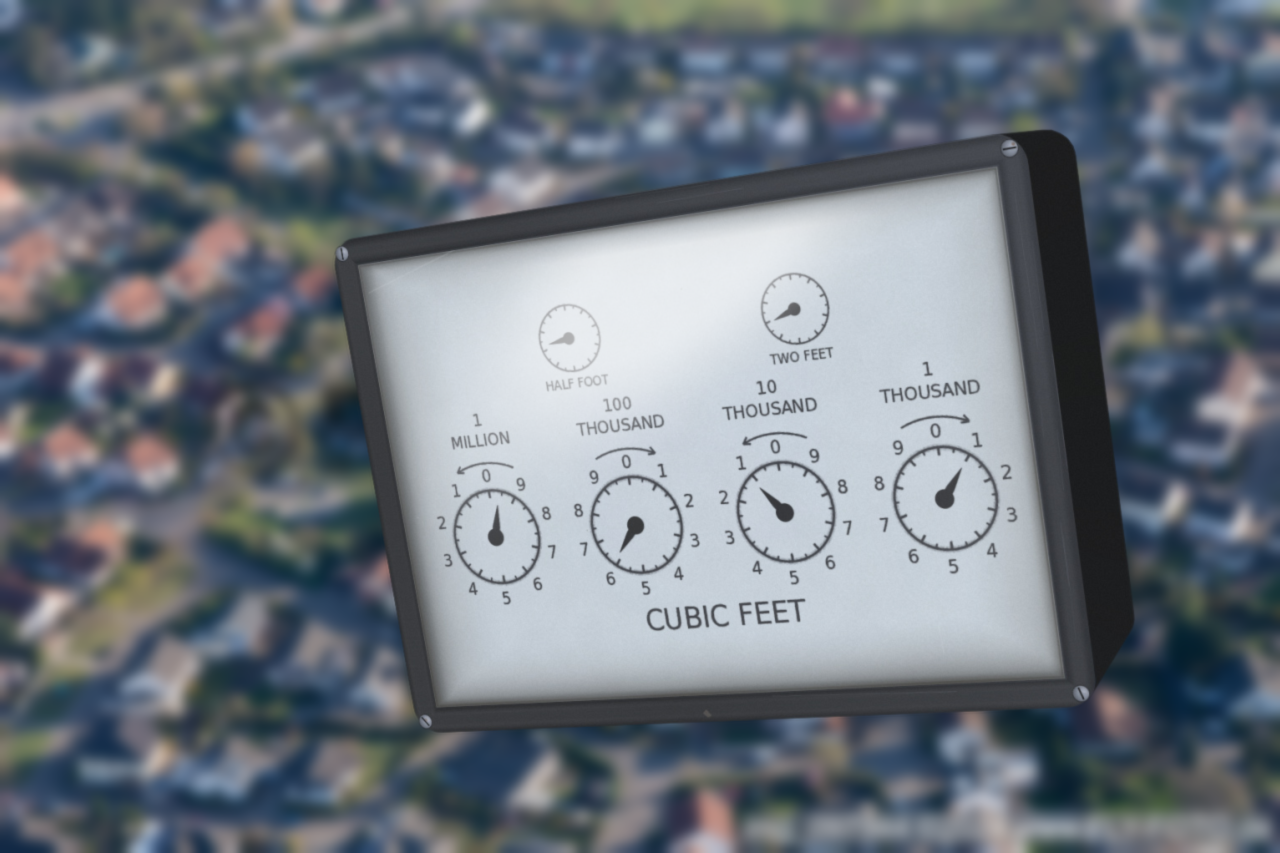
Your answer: 961100
